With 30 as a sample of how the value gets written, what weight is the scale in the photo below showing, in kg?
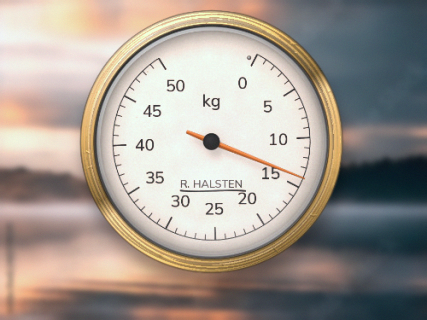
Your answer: 14
